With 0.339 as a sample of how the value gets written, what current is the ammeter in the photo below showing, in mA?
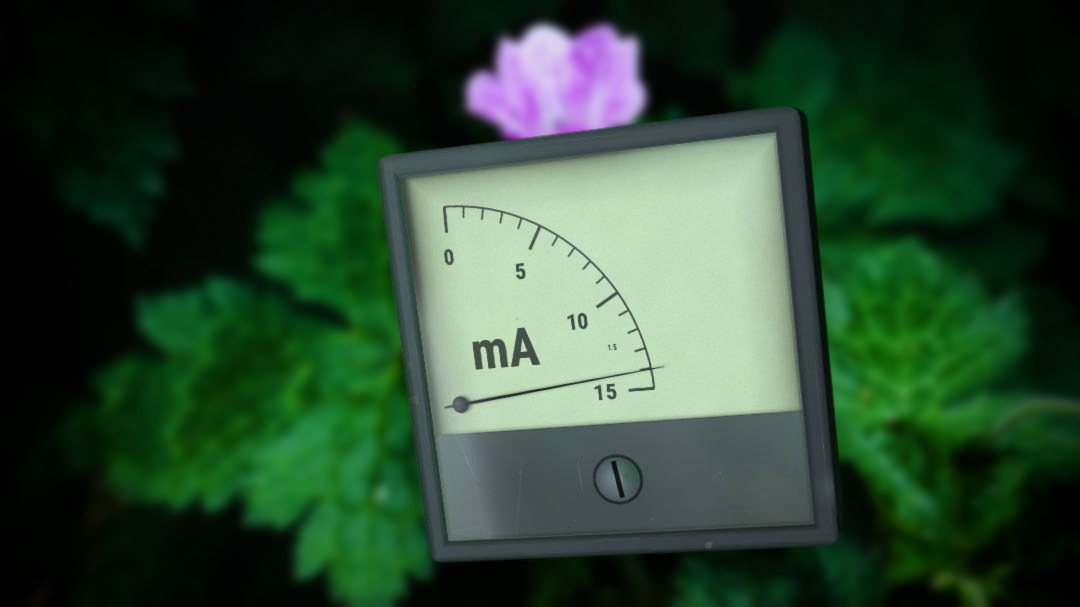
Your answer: 14
